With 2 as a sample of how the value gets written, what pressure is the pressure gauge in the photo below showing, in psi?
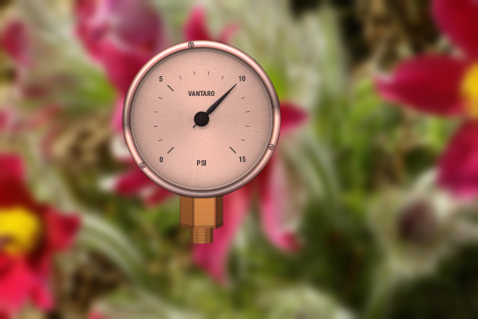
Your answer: 10
